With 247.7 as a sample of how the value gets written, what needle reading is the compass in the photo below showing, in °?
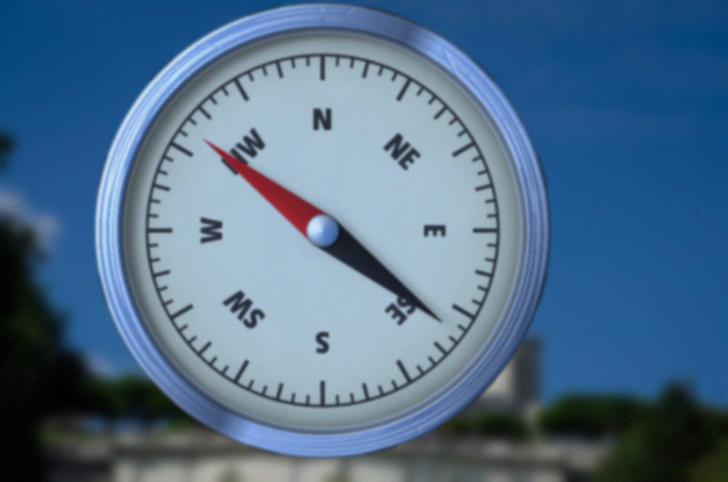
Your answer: 307.5
